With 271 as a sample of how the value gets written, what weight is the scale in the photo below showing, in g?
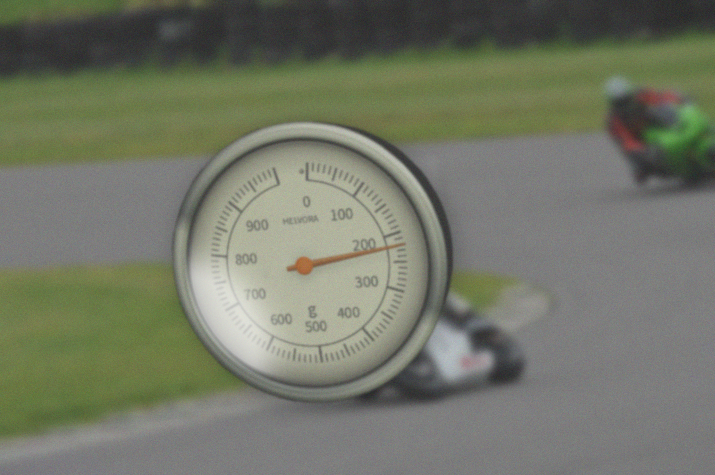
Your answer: 220
